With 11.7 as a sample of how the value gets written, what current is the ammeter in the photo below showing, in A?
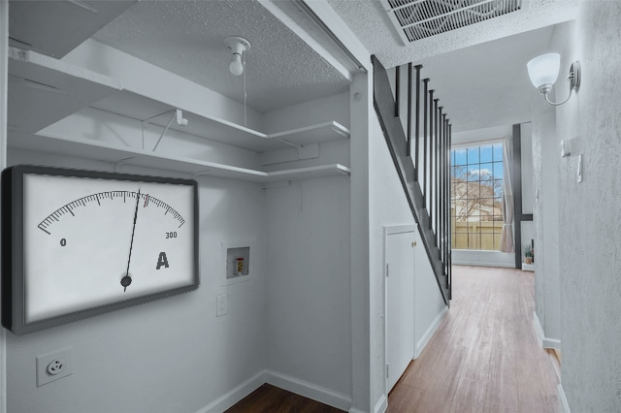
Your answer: 175
